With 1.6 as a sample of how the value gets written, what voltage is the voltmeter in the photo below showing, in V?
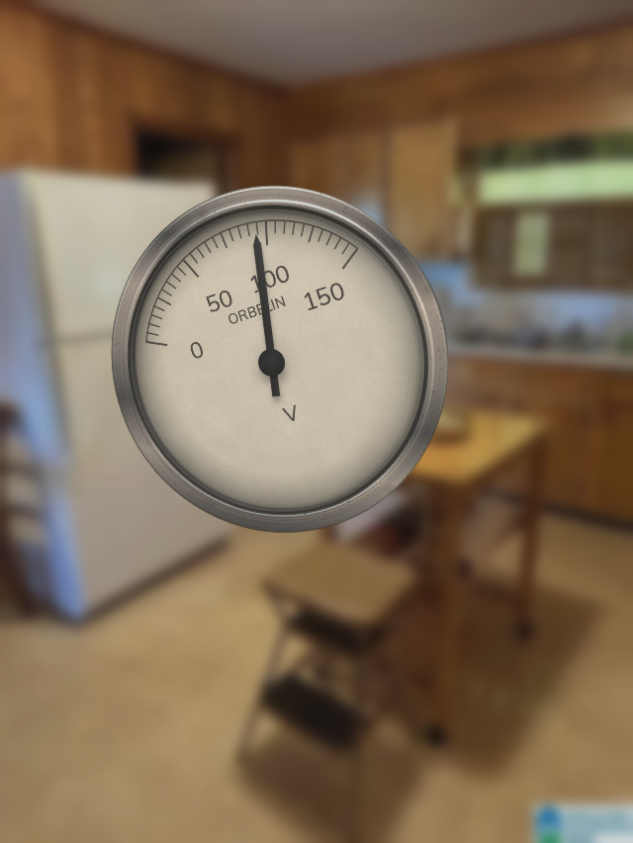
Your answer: 95
